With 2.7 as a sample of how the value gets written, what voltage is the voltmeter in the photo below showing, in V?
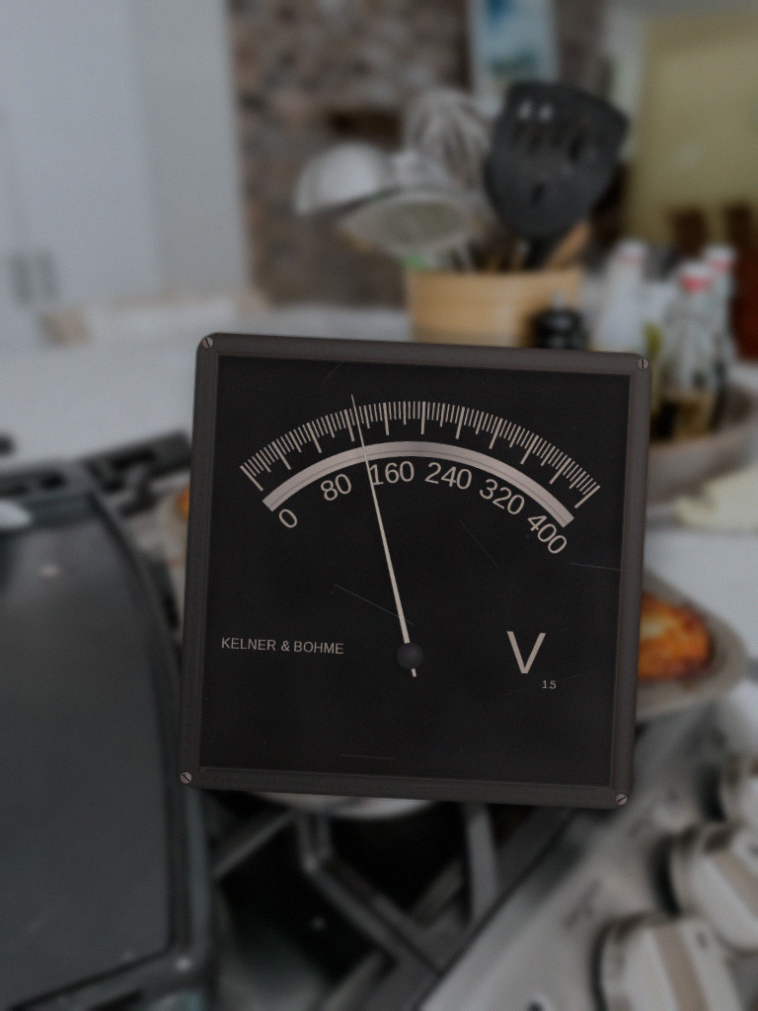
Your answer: 130
